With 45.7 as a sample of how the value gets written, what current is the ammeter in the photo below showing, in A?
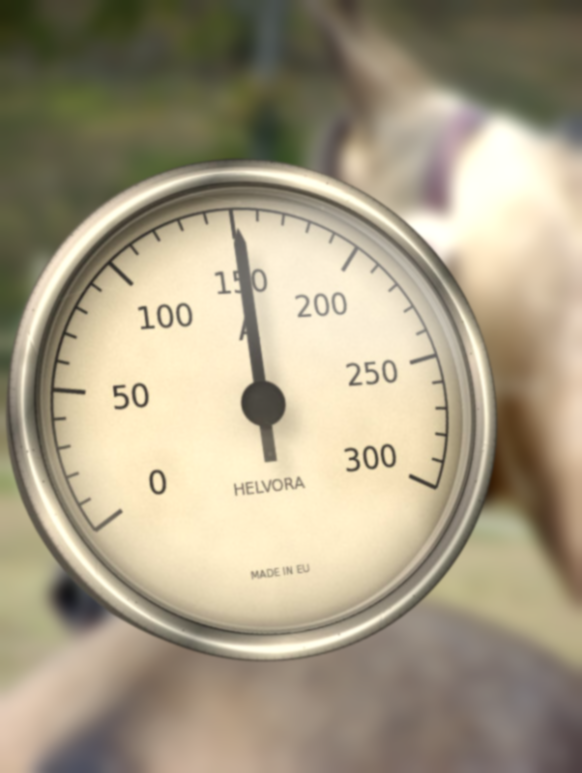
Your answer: 150
